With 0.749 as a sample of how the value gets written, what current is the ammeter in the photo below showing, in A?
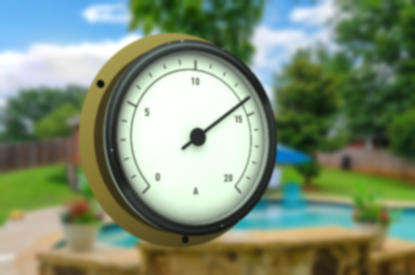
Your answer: 14
